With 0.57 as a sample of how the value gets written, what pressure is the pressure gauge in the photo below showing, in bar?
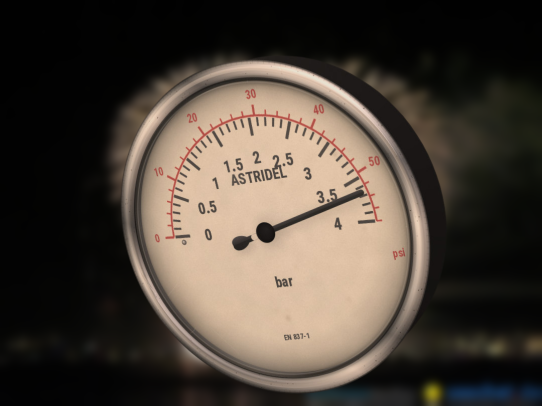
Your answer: 3.65
